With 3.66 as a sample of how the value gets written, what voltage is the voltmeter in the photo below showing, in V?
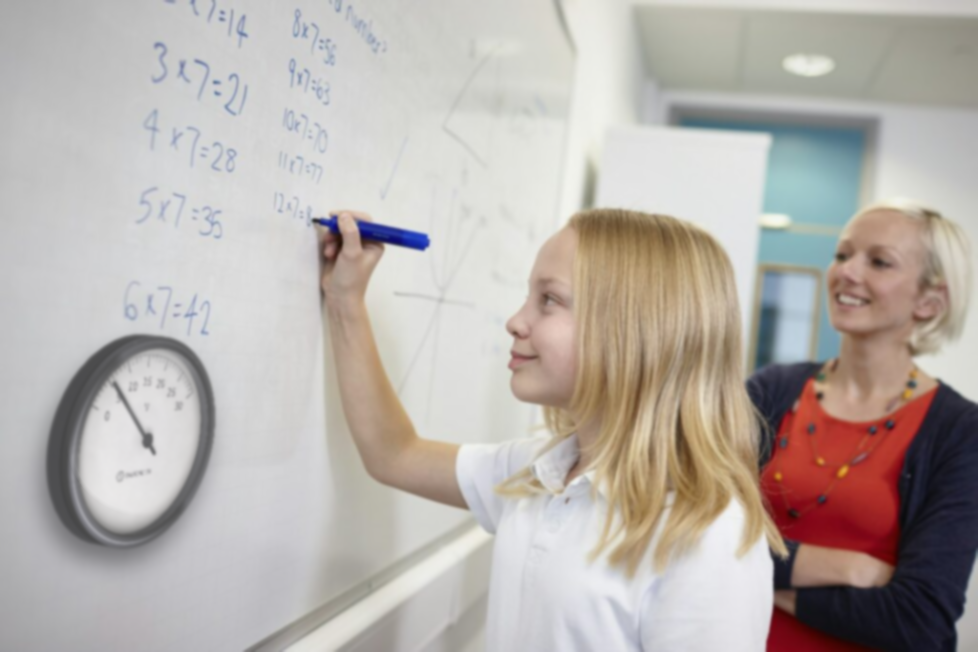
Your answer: 5
